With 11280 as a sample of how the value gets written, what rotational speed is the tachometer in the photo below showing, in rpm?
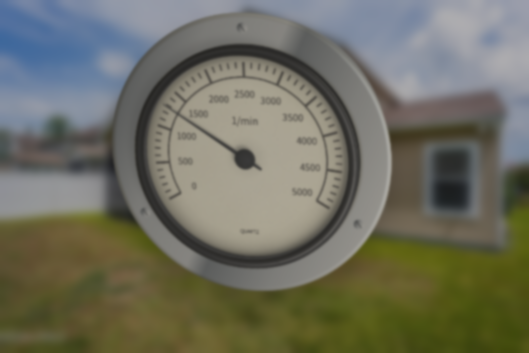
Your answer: 1300
